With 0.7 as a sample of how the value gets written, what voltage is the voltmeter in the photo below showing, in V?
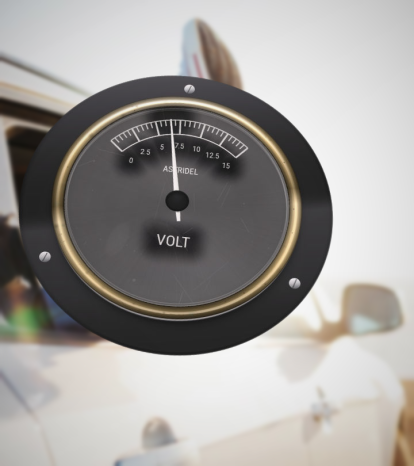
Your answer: 6.5
